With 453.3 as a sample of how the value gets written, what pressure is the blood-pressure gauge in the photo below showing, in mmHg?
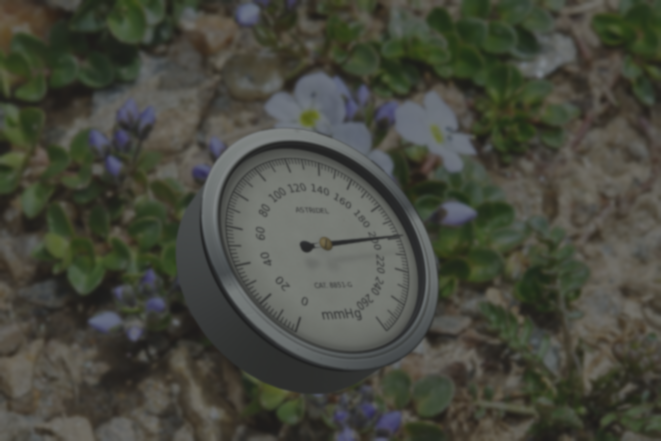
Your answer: 200
